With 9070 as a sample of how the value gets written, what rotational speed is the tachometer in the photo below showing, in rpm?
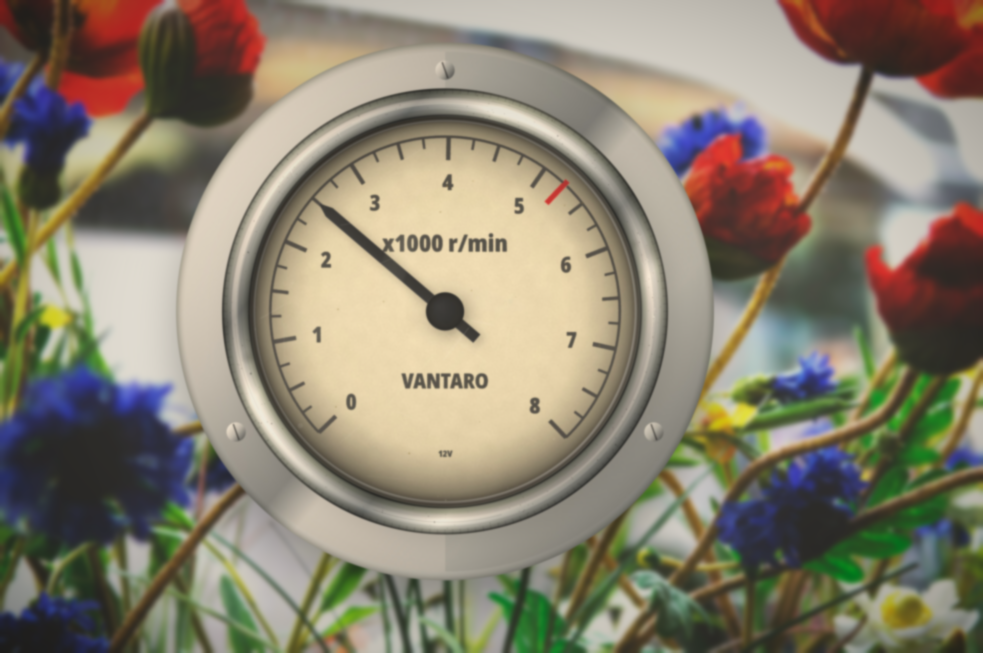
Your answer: 2500
